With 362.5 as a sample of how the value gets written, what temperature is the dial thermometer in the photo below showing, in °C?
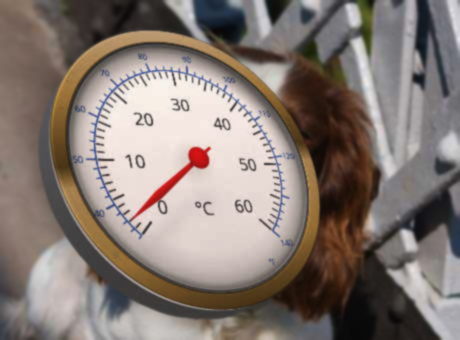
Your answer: 2
